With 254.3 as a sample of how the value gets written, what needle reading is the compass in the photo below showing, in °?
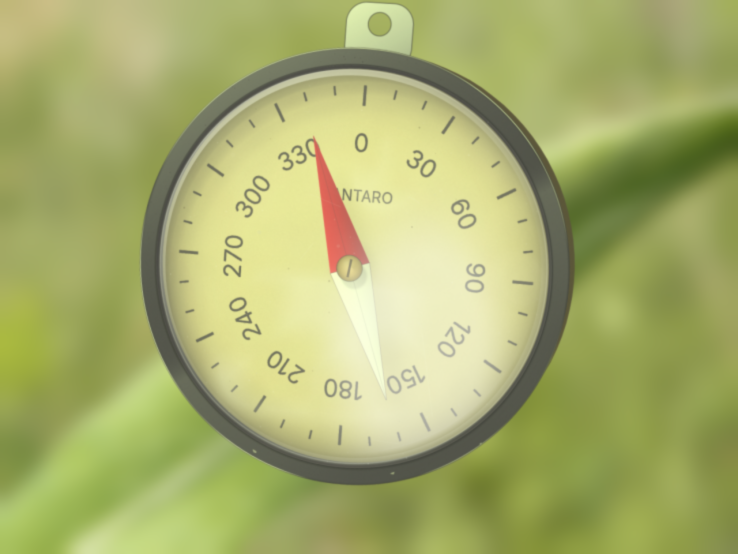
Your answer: 340
